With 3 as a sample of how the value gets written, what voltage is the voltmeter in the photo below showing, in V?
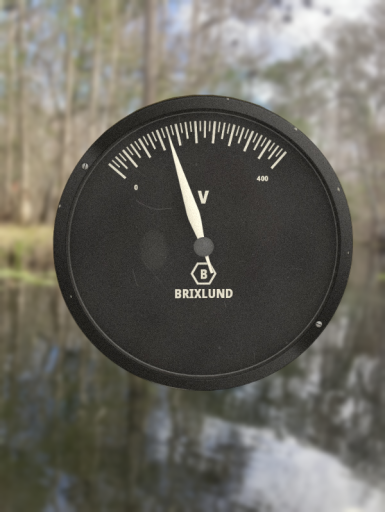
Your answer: 140
